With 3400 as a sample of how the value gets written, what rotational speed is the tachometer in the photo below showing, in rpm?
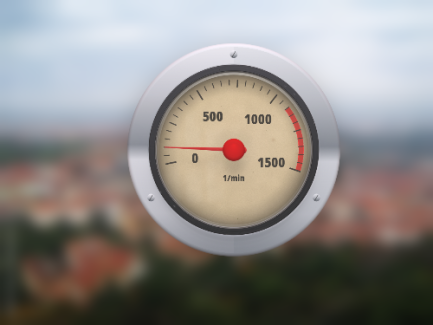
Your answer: 100
